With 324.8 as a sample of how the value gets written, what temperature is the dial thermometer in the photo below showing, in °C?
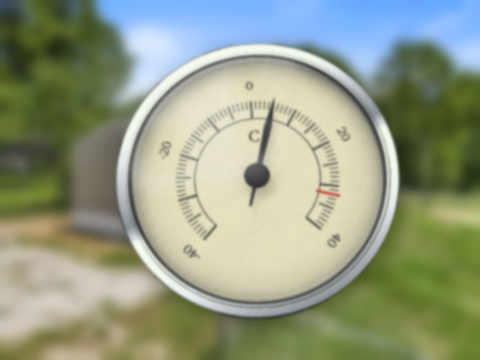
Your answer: 5
